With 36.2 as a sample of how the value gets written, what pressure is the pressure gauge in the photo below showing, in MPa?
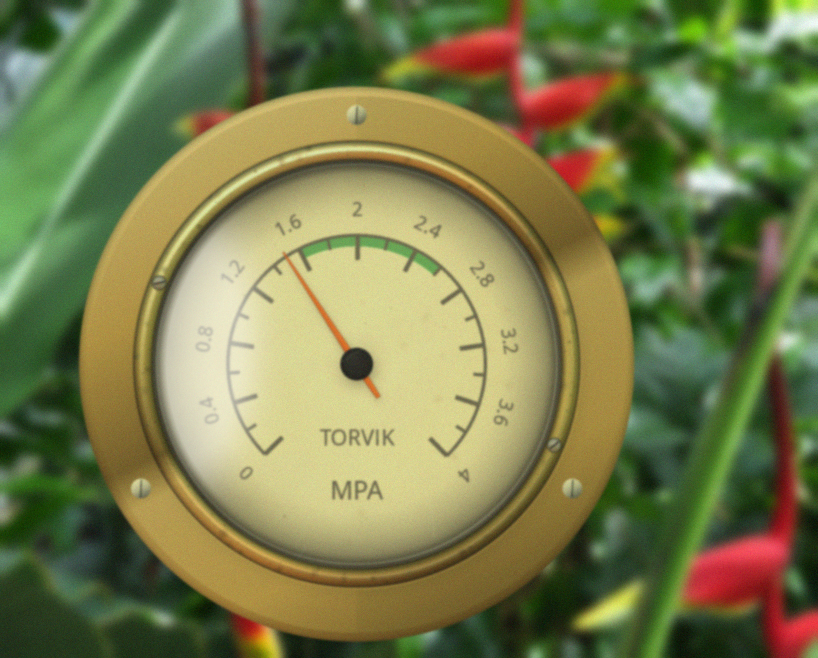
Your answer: 1.5
